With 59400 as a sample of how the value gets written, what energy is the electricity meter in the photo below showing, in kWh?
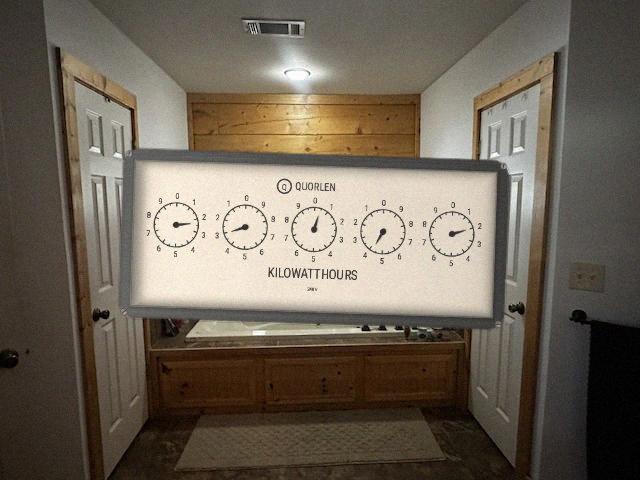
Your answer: 23042
